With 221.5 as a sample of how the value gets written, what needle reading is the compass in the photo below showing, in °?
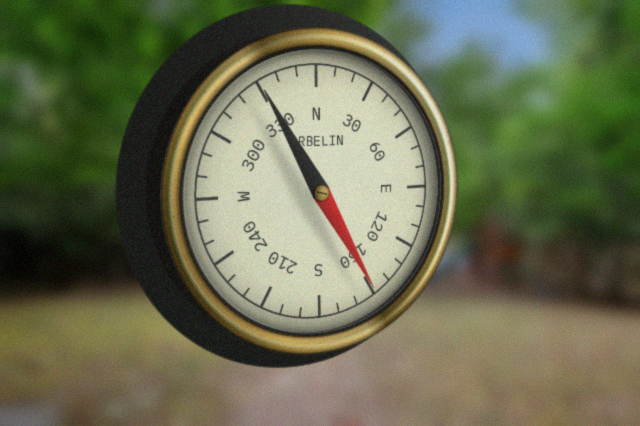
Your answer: 150
